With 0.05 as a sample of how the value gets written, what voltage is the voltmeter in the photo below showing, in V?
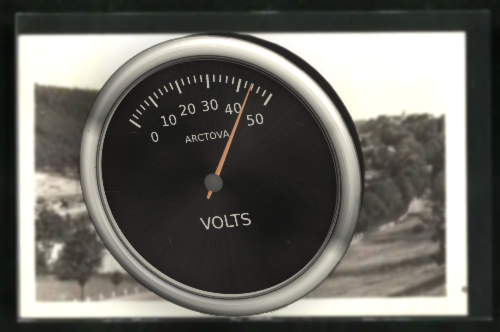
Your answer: 44
